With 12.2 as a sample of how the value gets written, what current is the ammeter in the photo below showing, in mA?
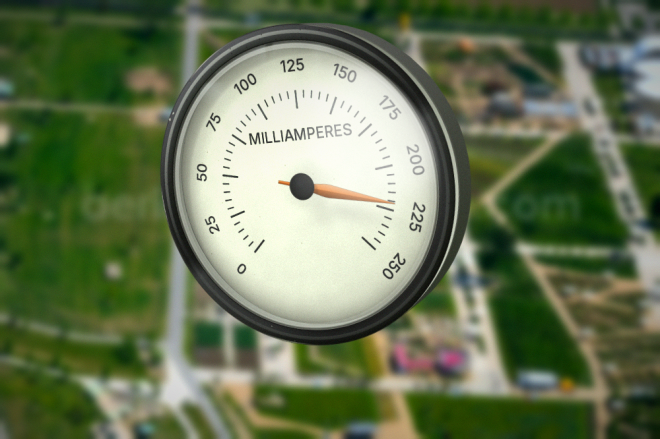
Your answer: 220
